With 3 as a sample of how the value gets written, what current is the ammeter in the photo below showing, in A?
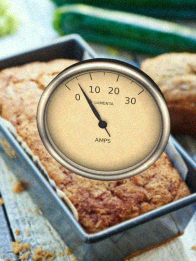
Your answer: 5
